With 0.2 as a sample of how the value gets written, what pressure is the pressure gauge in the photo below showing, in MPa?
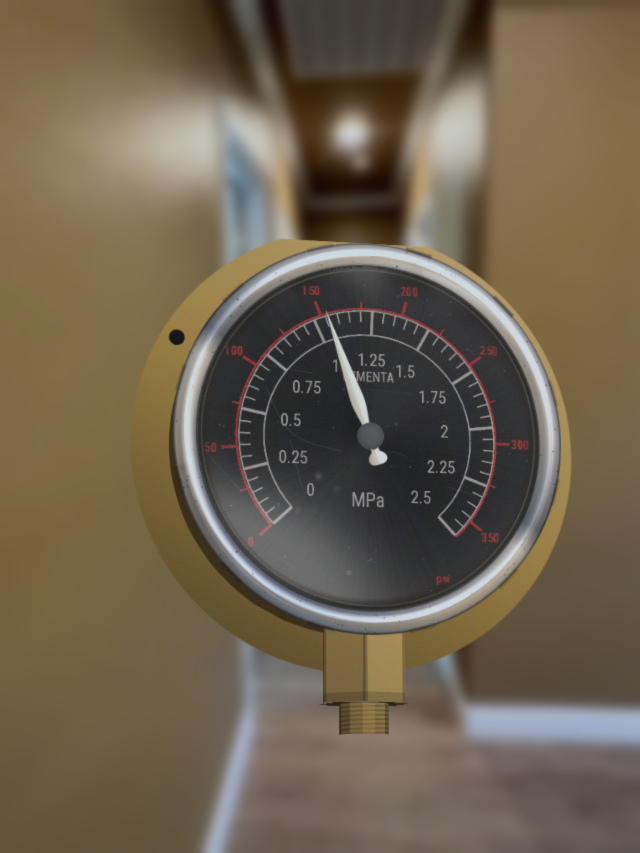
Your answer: 1.05
